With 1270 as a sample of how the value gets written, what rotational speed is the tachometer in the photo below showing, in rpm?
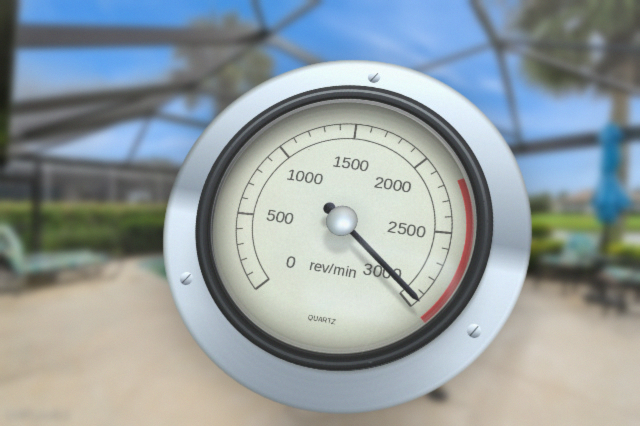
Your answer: 2950
